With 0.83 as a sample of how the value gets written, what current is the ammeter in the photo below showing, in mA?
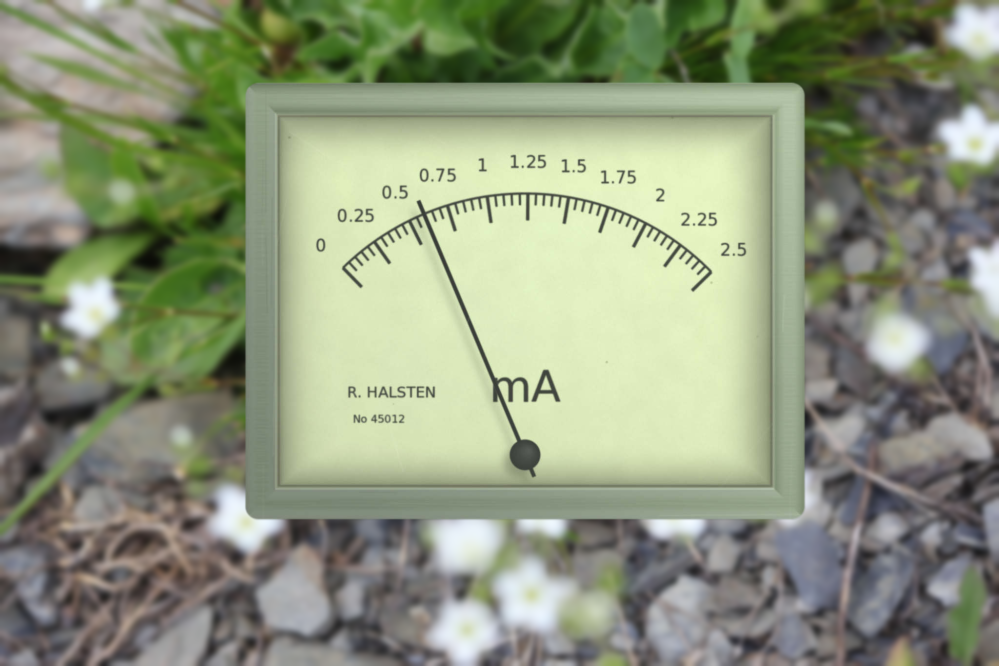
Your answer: 0.6
